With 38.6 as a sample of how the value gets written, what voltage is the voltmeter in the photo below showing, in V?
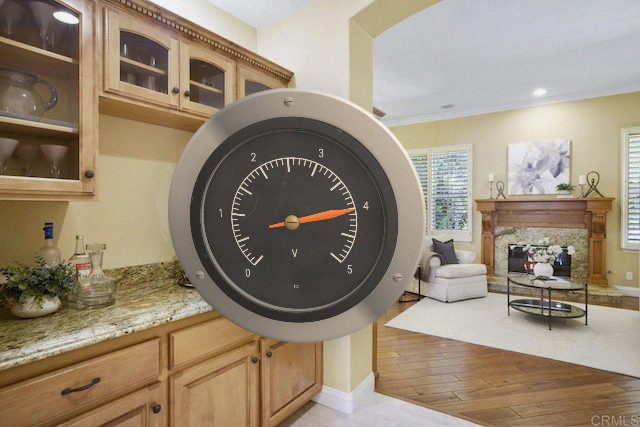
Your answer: 4
